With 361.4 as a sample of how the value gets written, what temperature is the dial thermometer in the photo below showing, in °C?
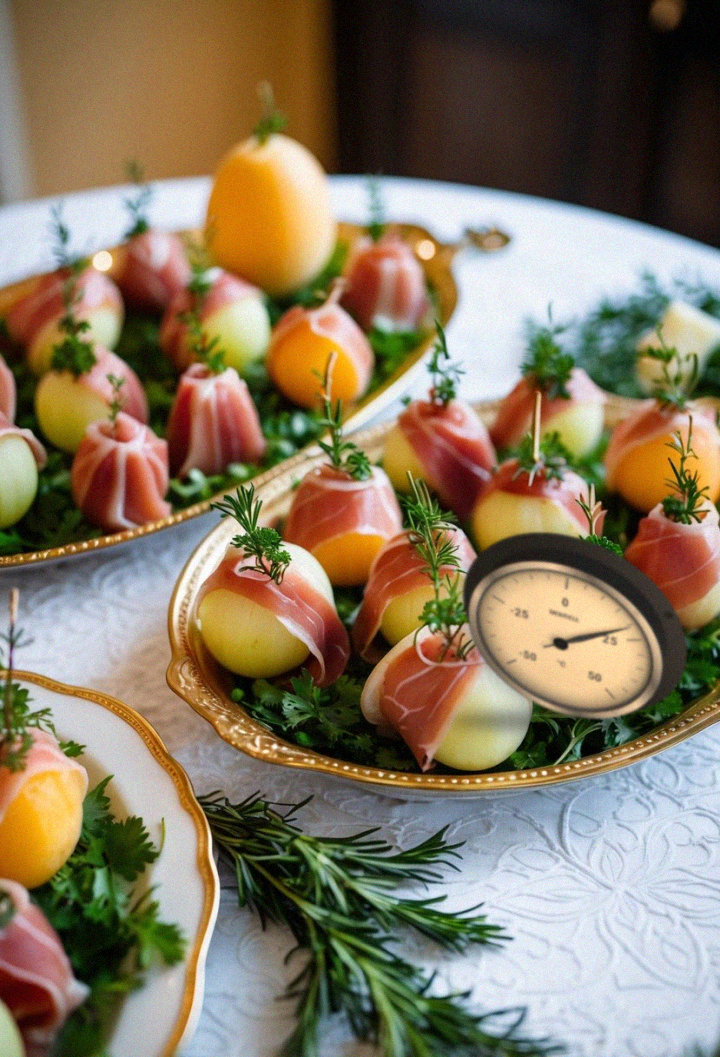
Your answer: 20
